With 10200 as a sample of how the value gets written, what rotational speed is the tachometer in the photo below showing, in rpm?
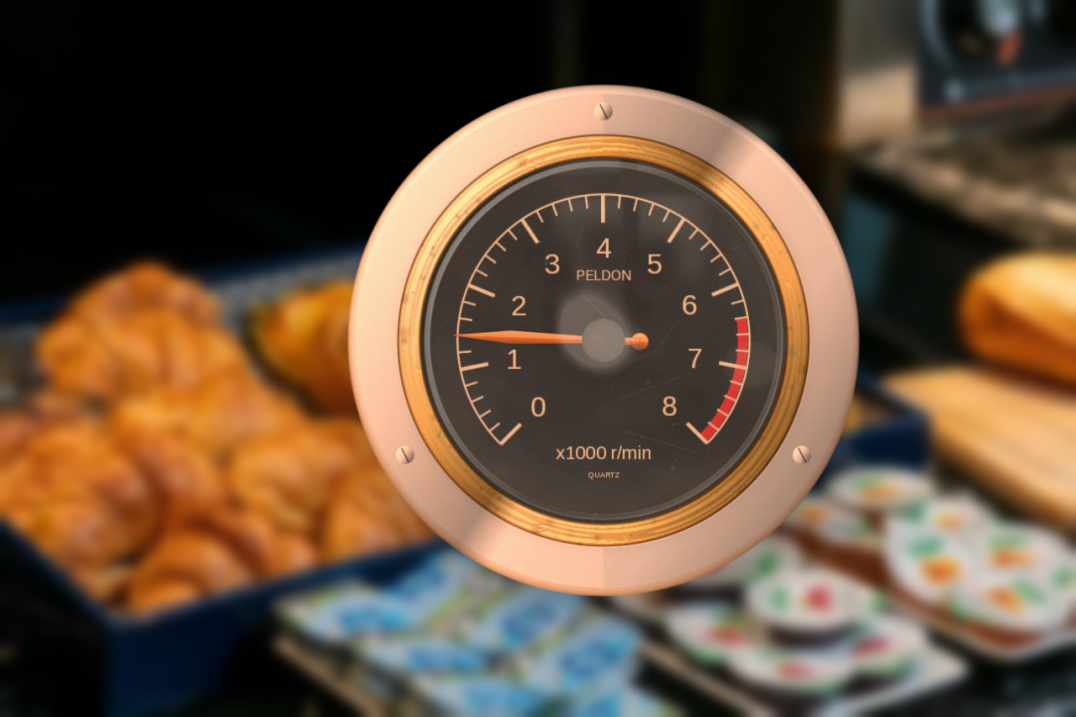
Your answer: 1400
